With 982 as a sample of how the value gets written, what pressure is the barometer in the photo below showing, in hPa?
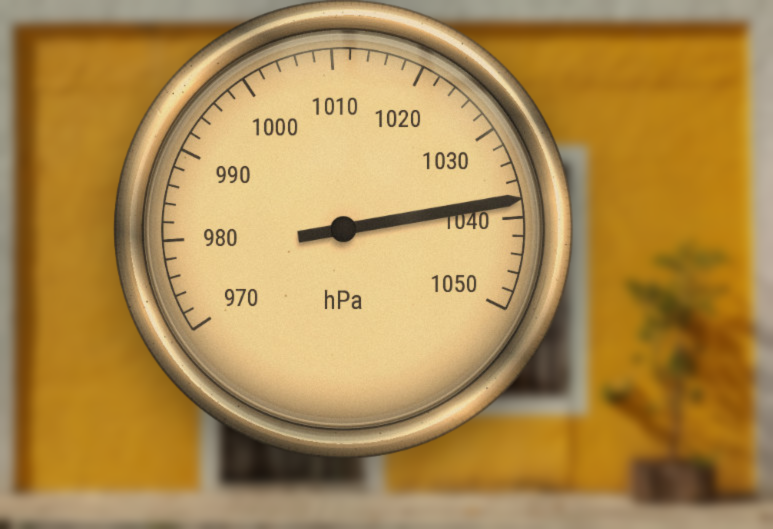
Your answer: 1038
